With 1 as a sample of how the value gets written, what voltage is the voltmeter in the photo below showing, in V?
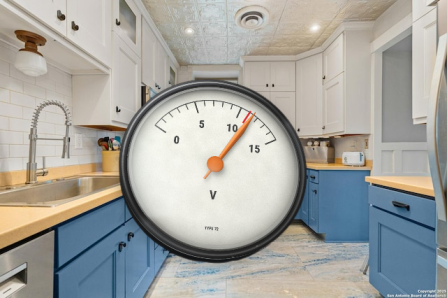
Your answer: 11.5
